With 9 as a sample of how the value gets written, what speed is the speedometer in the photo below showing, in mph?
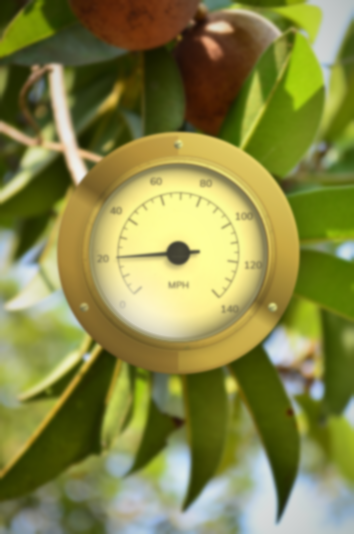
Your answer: 20
